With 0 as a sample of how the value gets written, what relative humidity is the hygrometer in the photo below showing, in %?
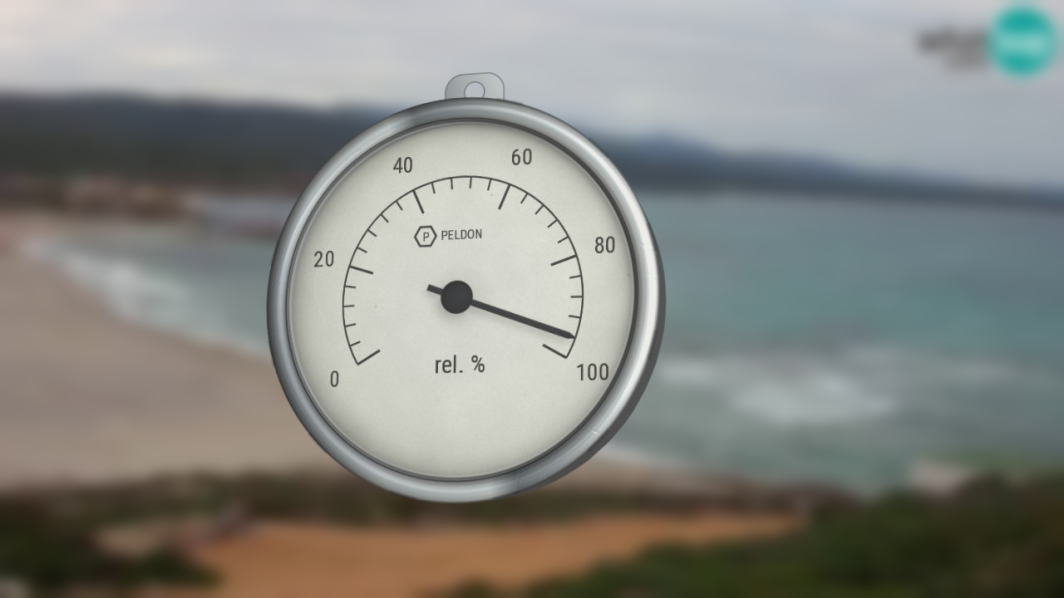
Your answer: 96
